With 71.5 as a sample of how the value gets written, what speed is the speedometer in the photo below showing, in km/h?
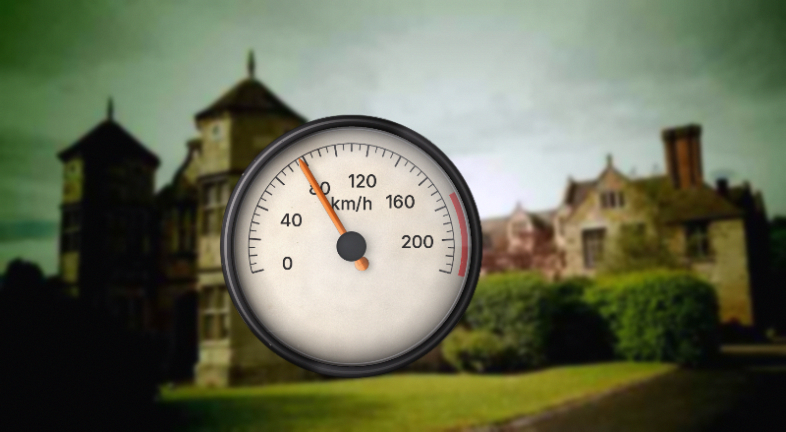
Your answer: 77.5
